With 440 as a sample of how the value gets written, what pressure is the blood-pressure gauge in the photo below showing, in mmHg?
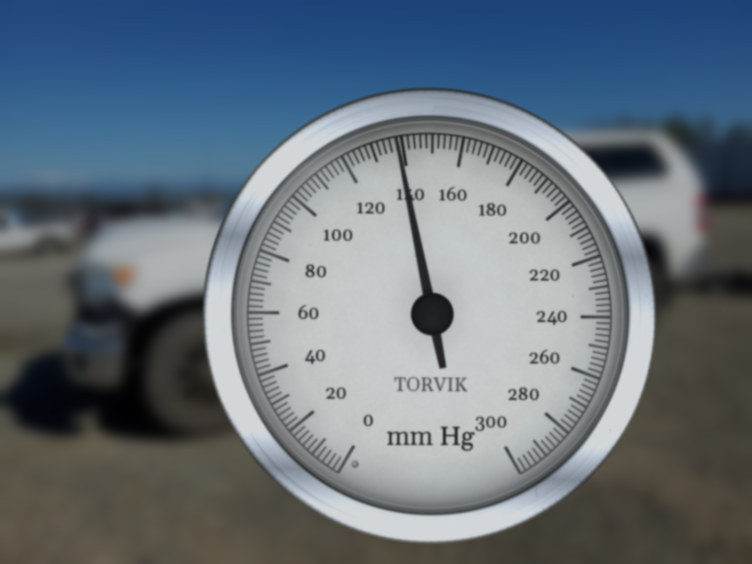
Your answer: 138
